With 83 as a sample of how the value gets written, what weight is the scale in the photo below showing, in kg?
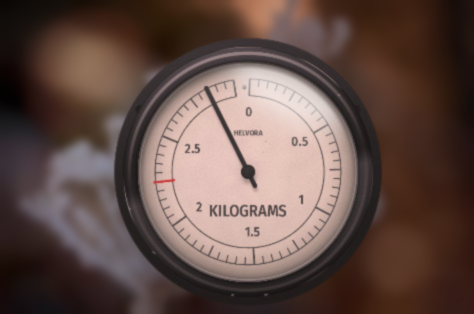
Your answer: 2.85
